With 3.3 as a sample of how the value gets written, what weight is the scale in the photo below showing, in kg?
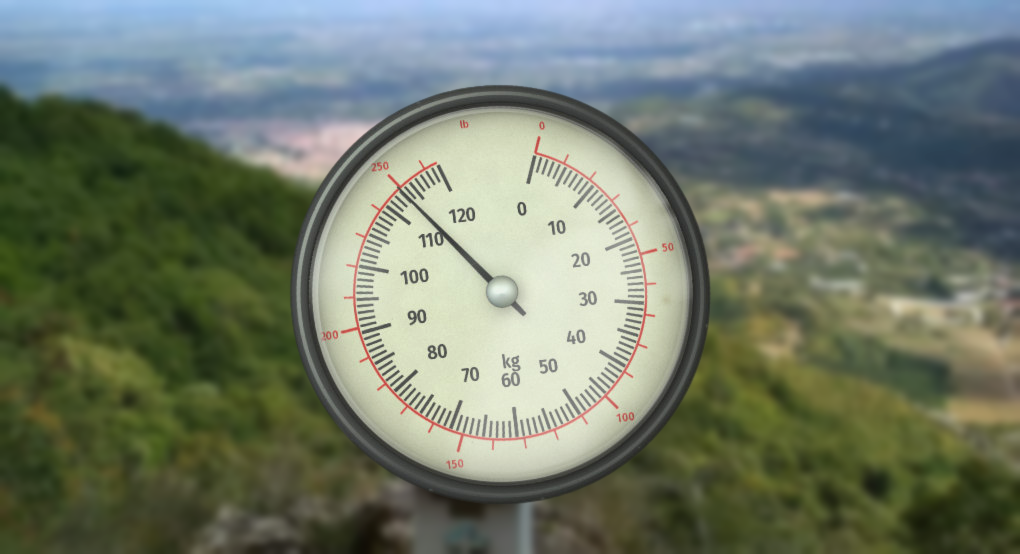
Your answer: 113
